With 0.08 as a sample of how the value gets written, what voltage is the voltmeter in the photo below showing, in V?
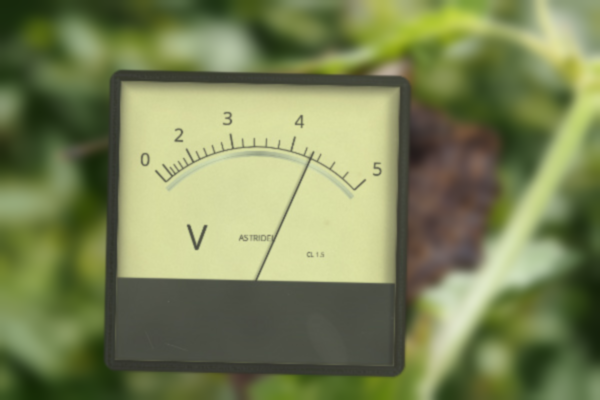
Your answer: 4.3
